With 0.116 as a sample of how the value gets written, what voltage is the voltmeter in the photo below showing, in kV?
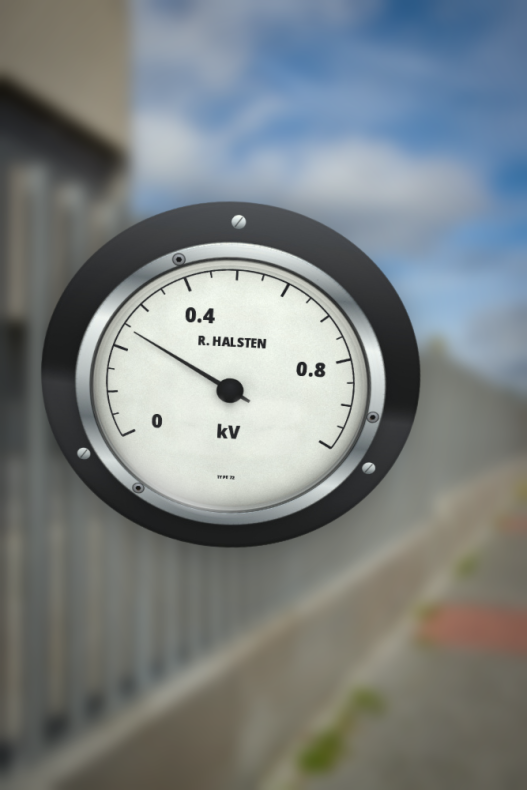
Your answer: 0.25
